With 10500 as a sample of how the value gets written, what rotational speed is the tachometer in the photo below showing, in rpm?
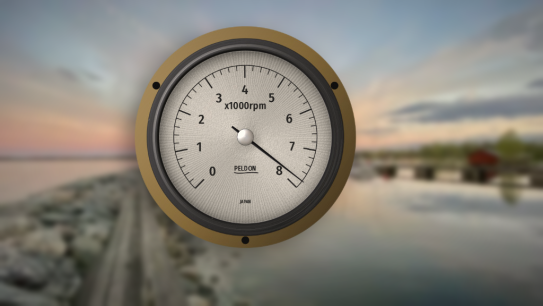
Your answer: 7800
